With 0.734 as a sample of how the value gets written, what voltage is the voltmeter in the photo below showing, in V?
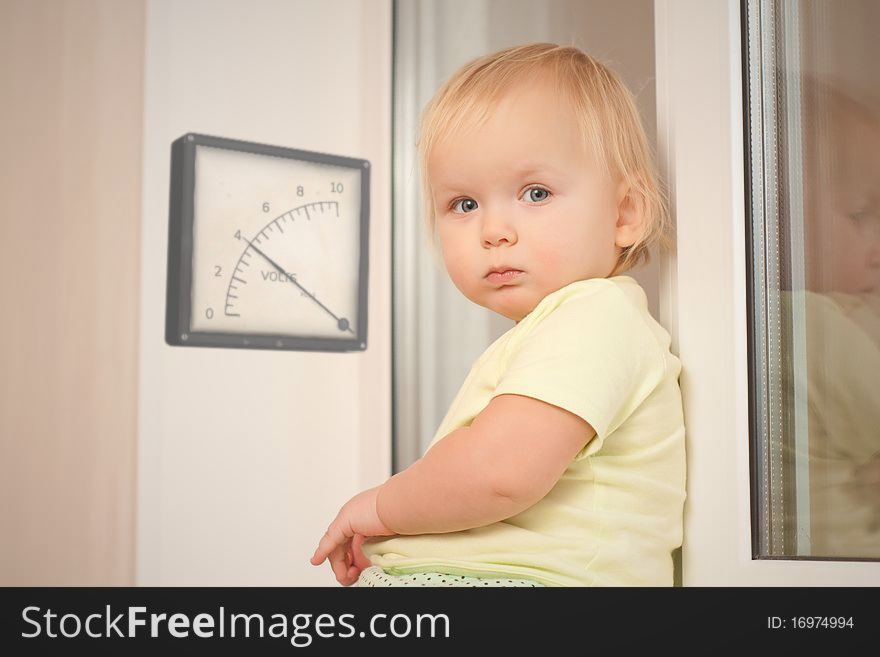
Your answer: 4
